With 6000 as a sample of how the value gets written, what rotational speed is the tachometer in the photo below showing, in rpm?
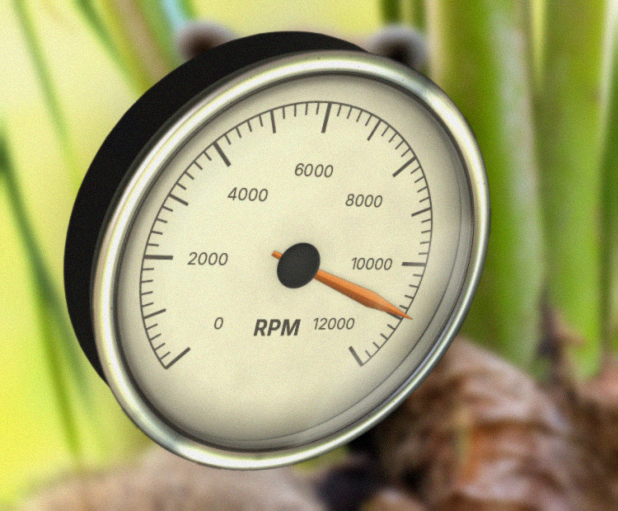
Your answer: 10900
